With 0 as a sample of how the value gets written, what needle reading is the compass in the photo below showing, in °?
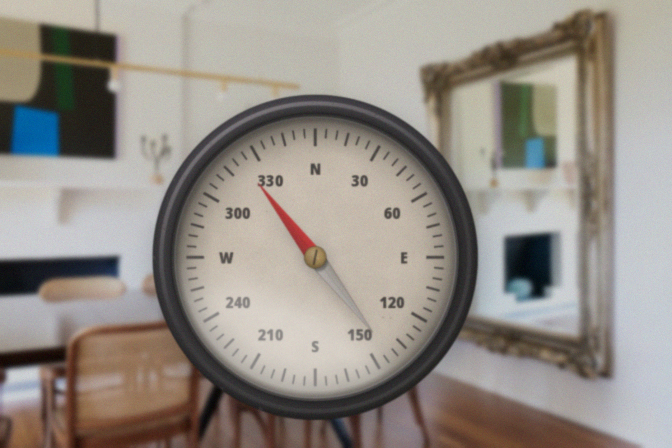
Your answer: 322.5
